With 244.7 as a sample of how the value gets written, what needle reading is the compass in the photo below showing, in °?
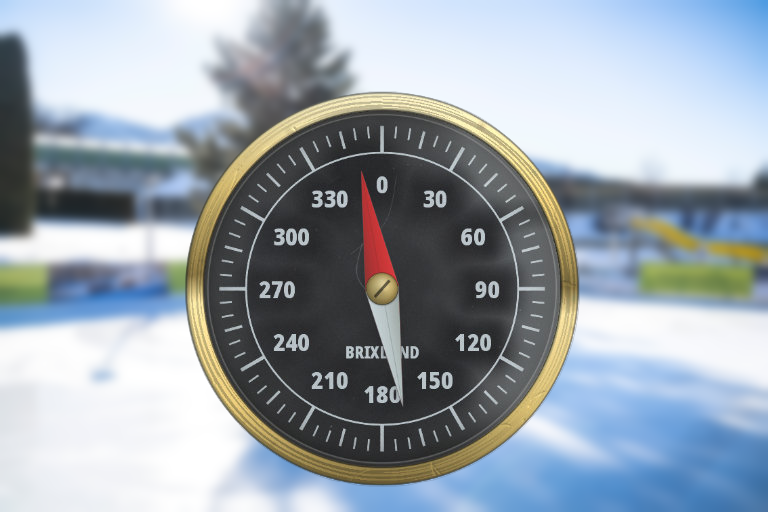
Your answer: 350
